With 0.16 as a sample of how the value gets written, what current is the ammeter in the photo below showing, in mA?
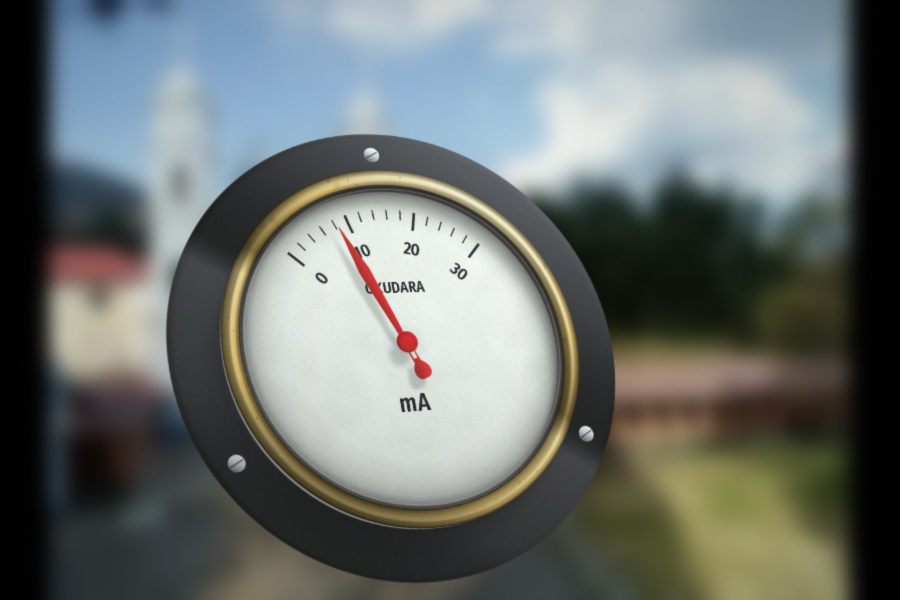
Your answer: 8
